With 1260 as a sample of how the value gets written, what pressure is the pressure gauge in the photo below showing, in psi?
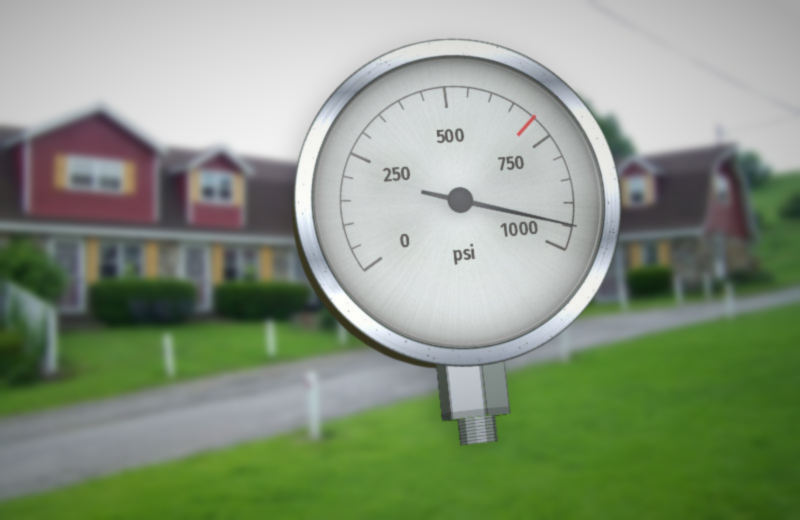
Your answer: 950
